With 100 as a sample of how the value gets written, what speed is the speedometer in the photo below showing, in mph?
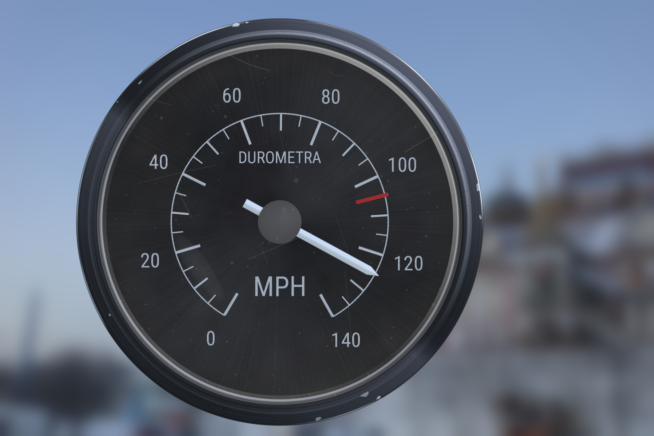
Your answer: 125
